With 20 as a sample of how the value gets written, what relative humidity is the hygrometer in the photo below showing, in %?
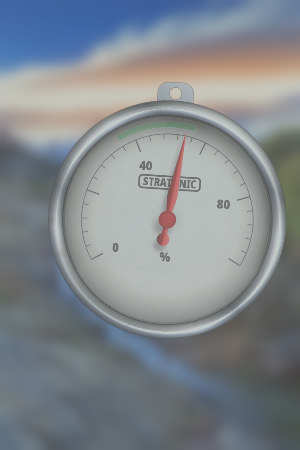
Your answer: 54
